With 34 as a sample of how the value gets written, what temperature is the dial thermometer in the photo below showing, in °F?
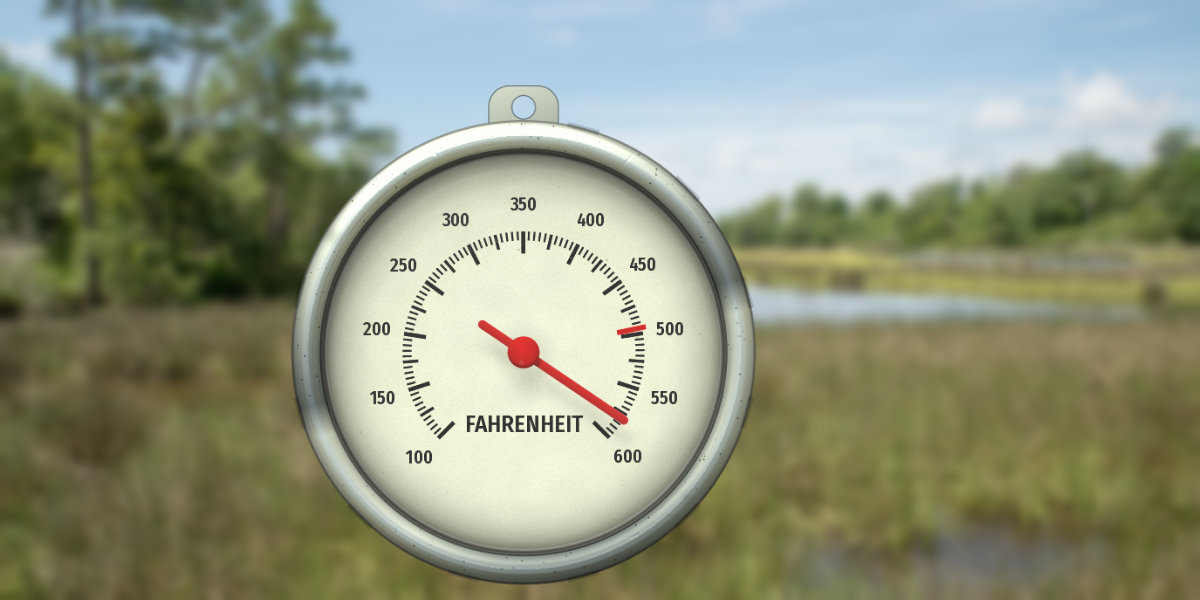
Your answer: 580
